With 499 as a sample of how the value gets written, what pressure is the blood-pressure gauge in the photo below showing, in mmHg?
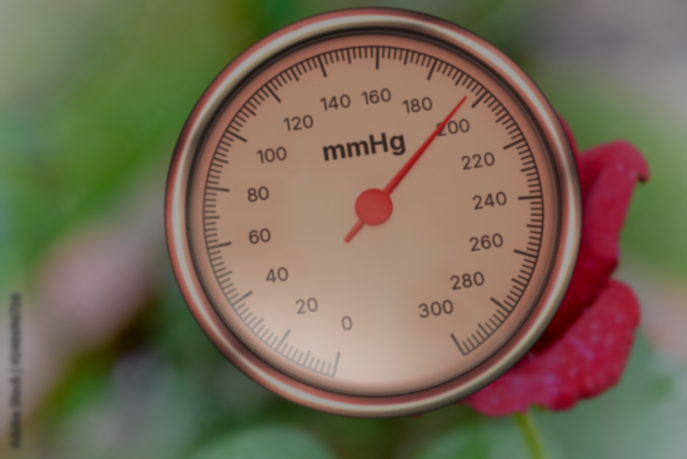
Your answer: 196
